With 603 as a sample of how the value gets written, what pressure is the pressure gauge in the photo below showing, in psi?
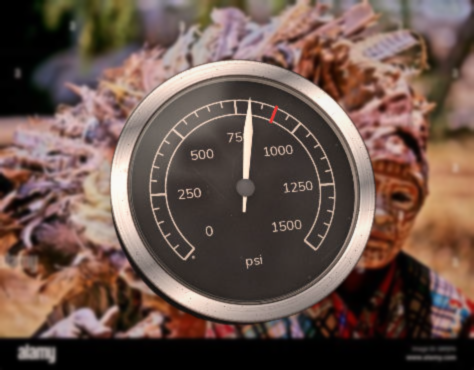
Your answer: 800
